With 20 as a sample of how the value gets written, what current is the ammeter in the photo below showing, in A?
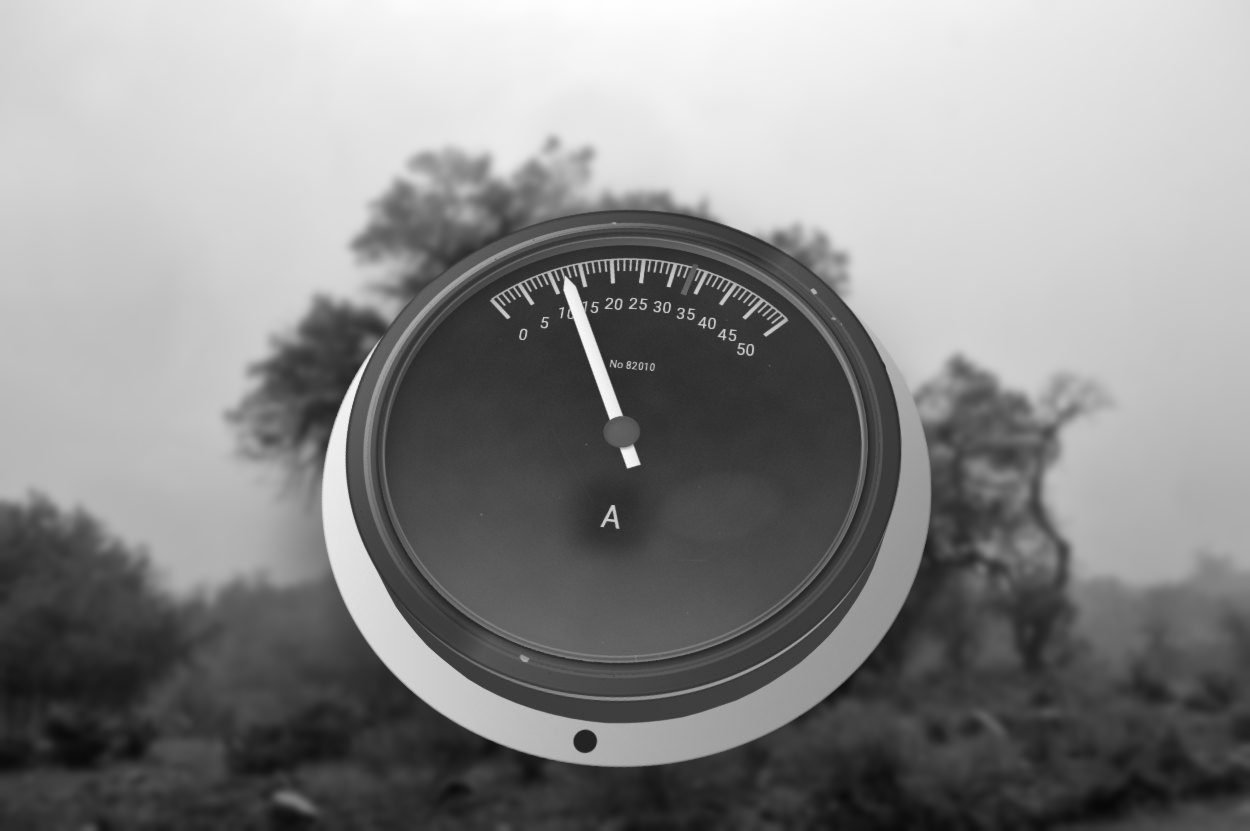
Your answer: 12
